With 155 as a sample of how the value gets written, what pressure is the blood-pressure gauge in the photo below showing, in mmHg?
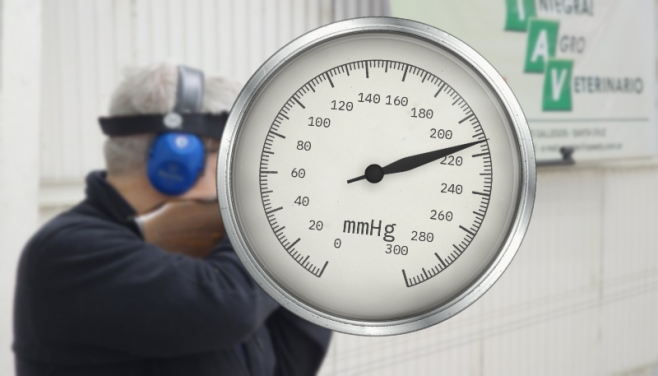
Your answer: 214
